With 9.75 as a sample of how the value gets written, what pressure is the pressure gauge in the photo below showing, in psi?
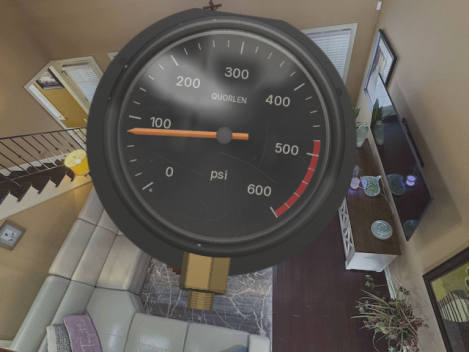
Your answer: 80
